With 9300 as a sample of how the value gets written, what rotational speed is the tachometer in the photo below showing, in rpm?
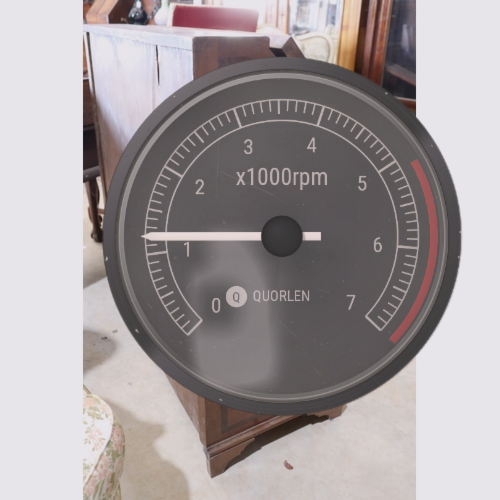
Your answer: 1200
